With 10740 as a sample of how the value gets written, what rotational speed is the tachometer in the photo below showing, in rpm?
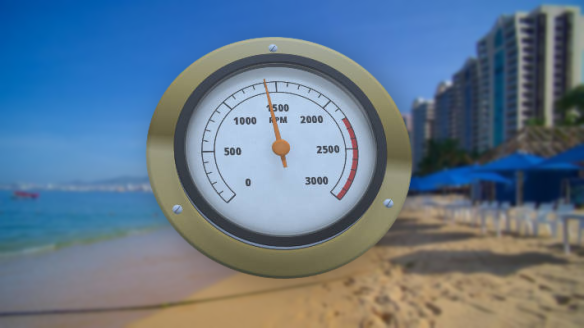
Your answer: 1400
